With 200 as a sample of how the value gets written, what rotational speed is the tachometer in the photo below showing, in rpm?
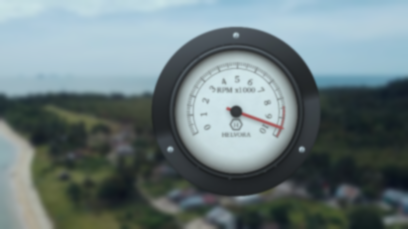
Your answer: 9500
